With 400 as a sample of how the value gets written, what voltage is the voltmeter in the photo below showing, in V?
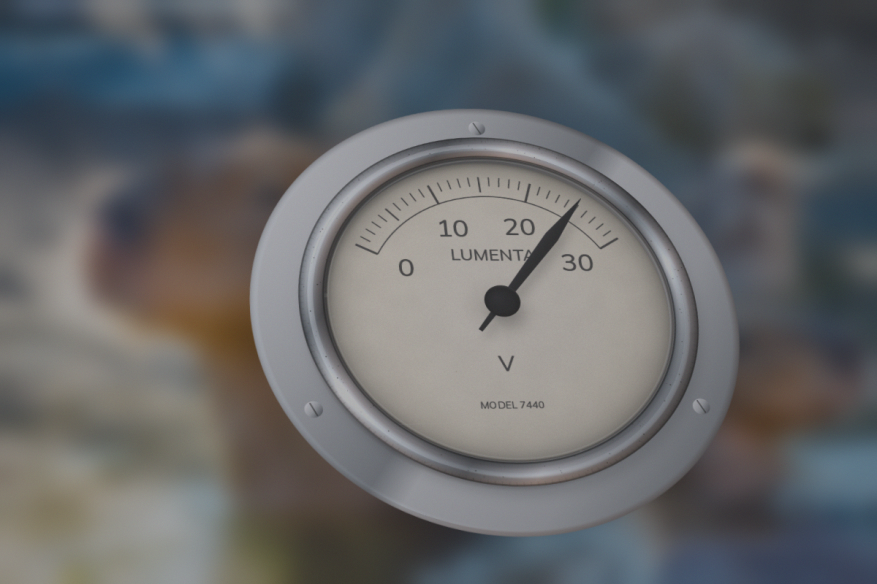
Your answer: 25
